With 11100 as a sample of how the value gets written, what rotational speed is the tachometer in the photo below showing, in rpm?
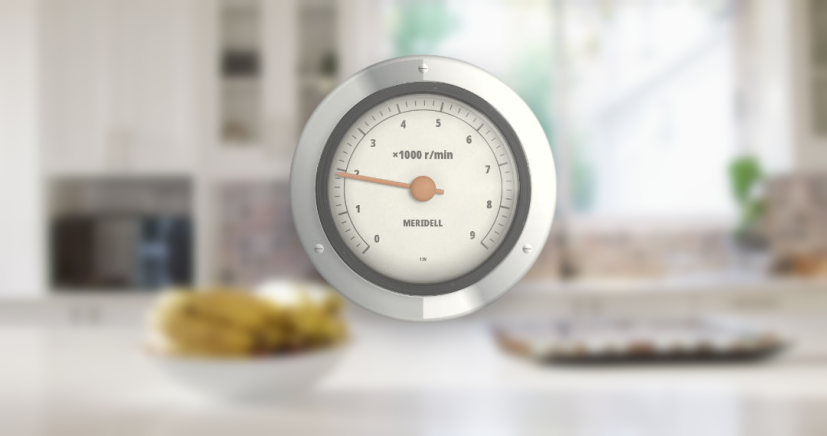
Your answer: 1900
